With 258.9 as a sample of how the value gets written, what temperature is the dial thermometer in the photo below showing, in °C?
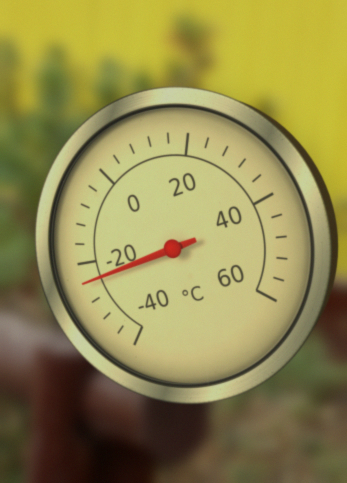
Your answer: -24
